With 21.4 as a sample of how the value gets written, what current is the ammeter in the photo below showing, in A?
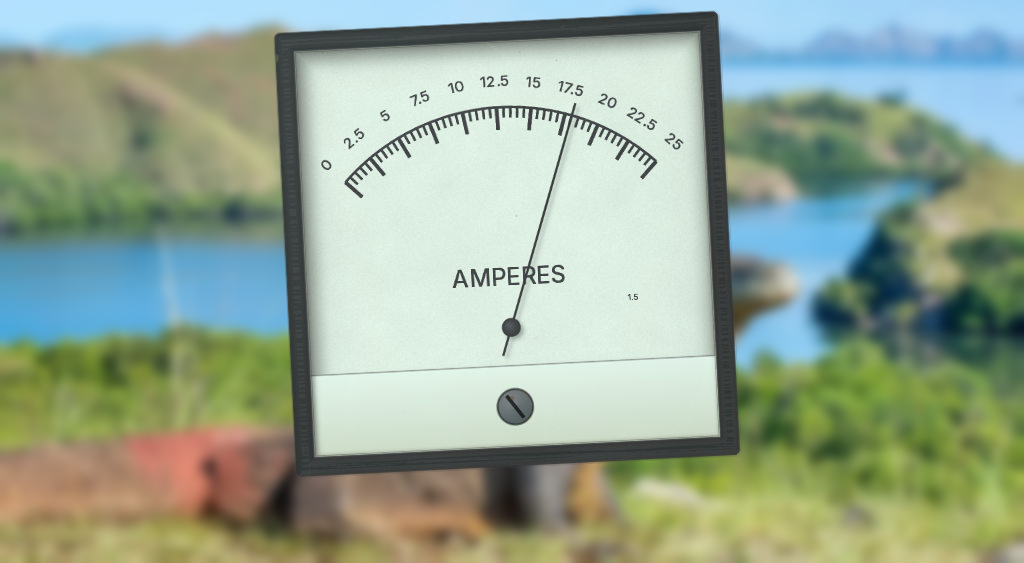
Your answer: 18
